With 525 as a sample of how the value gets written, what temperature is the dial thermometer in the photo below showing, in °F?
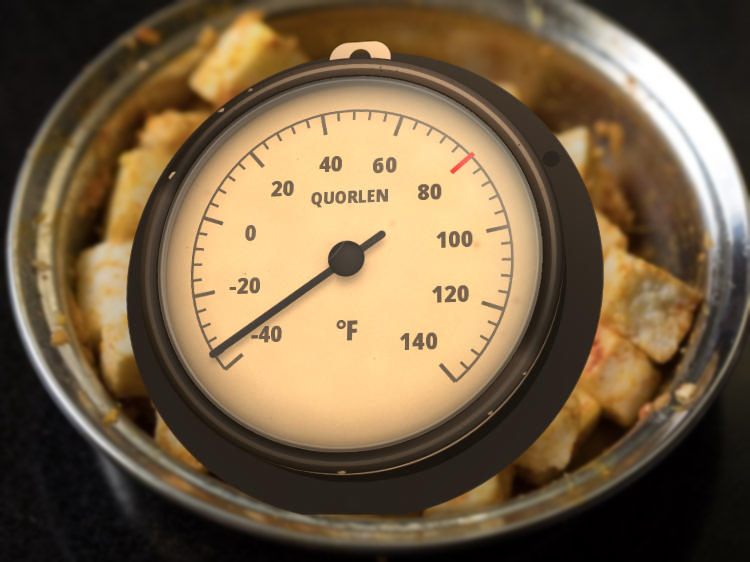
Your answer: -36
